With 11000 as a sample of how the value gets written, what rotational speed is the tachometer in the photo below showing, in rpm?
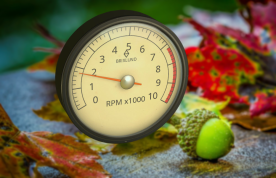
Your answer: 1800
